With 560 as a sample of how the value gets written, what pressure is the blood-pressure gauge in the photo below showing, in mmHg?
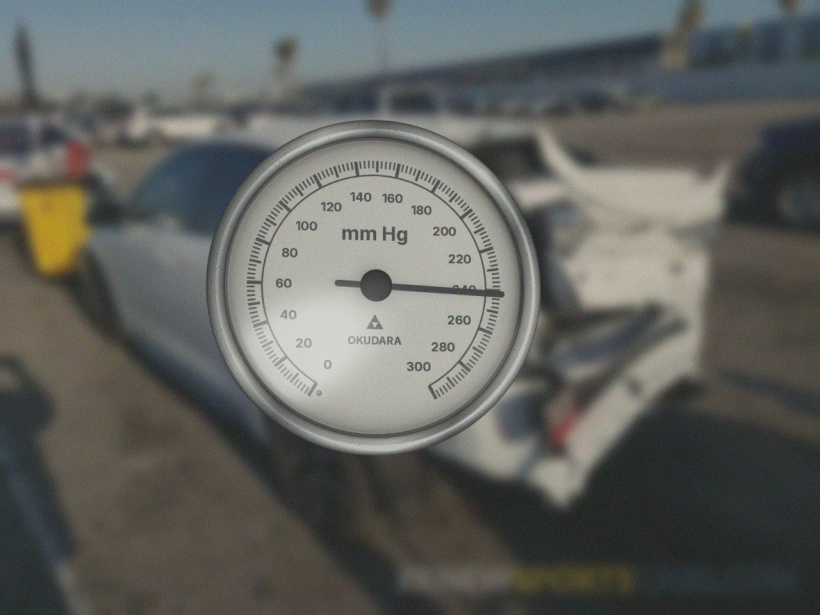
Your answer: 242
